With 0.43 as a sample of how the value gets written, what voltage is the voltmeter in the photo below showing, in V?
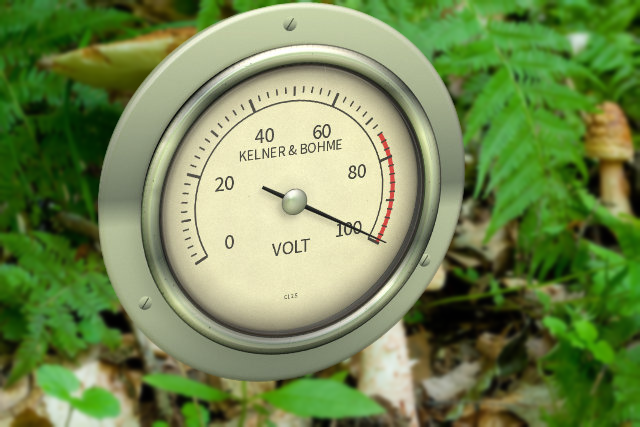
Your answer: 99
